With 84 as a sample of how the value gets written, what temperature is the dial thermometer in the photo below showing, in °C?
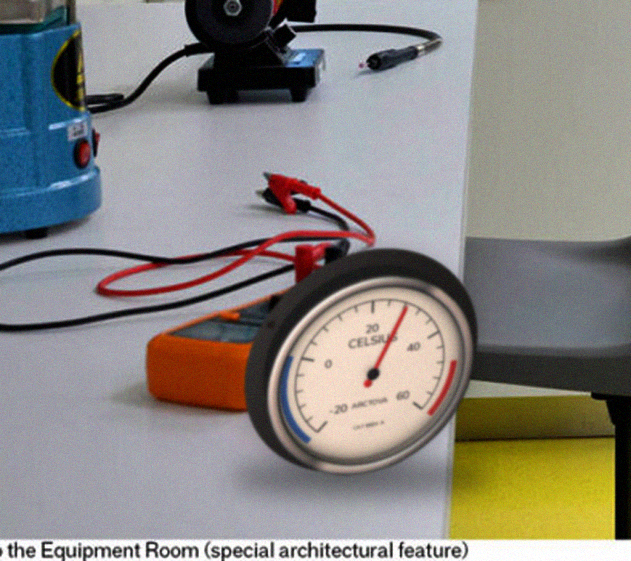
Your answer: 28
